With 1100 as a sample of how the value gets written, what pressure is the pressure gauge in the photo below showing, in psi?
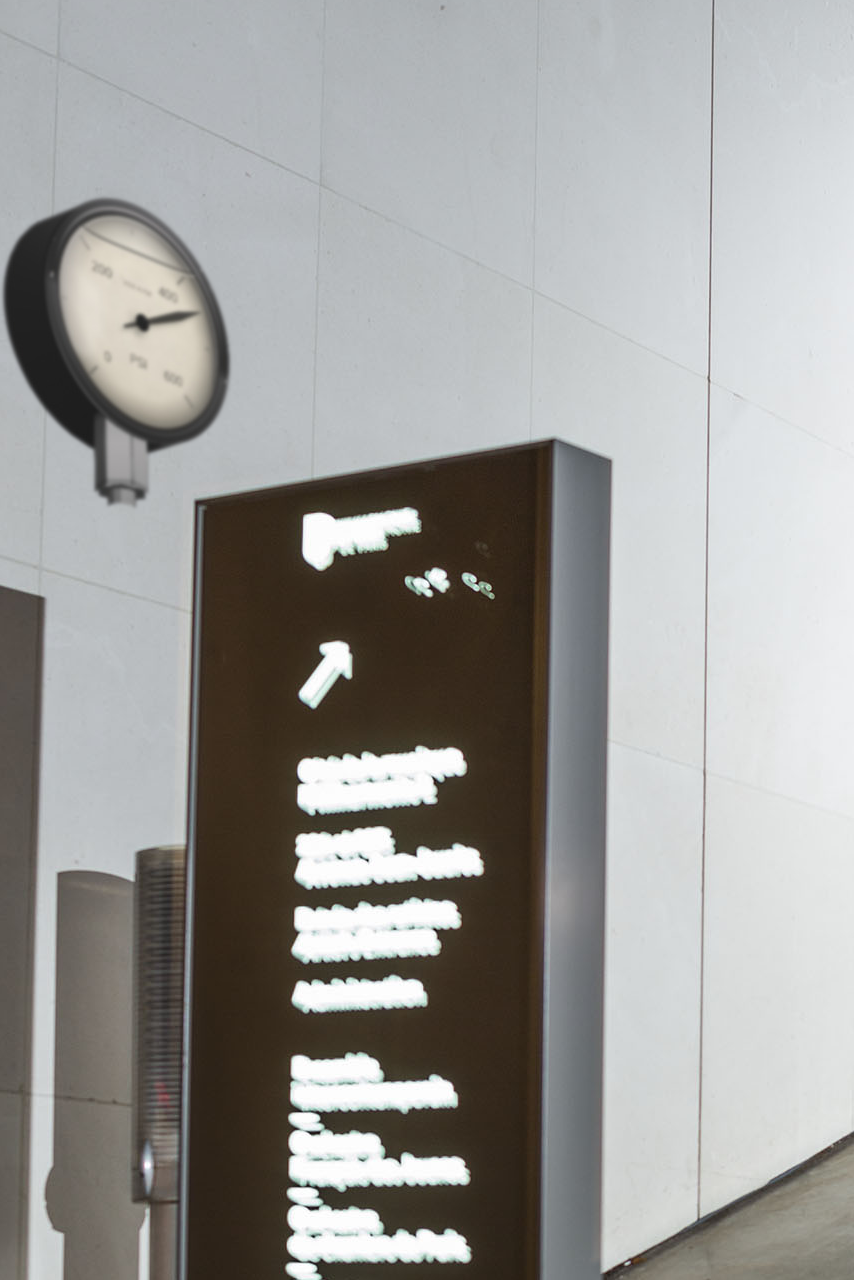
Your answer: 450
